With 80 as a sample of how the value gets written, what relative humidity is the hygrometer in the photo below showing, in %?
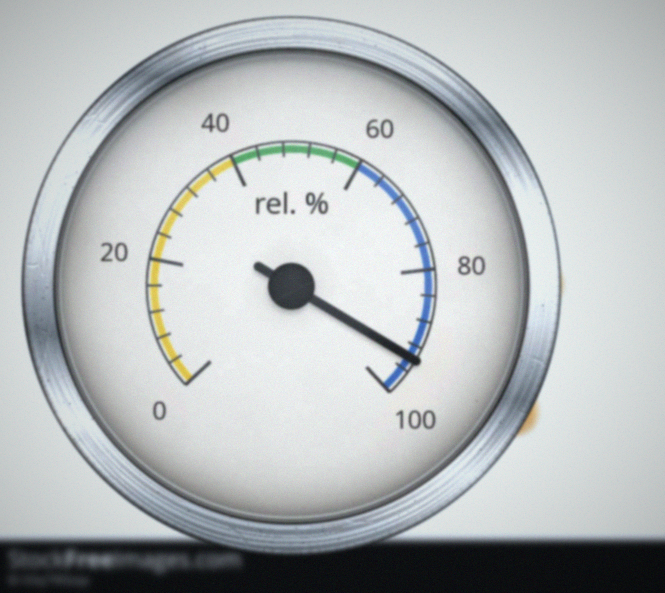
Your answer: 94
